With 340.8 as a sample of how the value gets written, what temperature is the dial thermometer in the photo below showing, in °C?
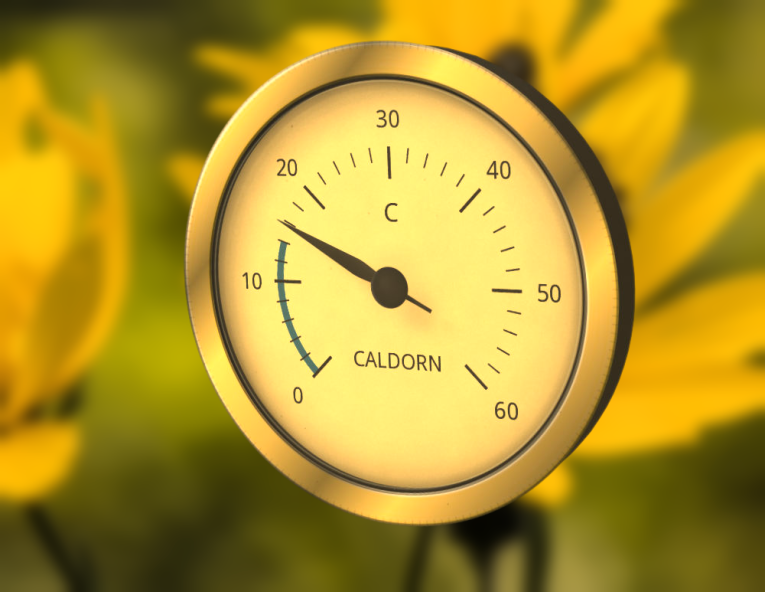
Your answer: 16
